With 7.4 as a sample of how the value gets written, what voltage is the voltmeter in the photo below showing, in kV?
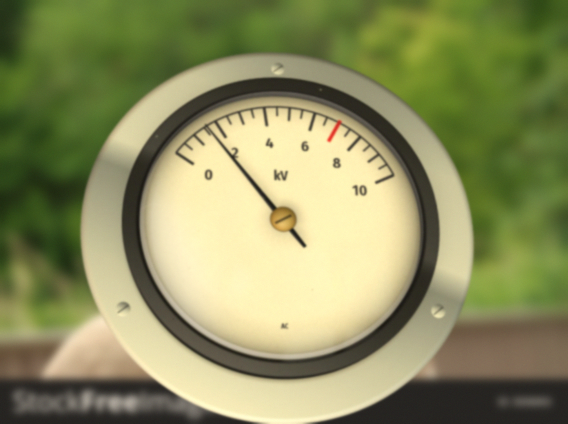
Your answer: 1.5
